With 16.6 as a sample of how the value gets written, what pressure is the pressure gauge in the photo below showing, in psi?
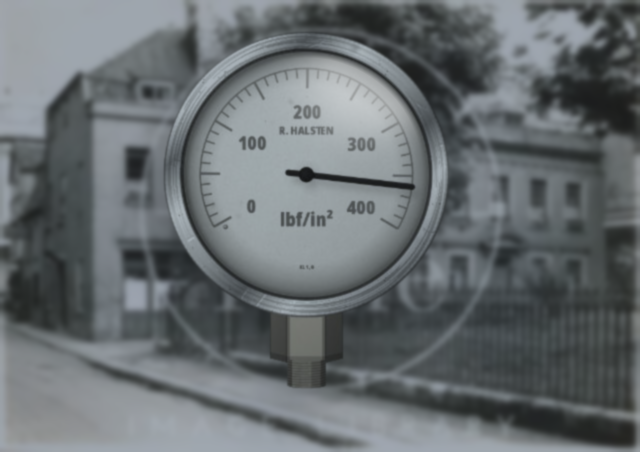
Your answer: 360
